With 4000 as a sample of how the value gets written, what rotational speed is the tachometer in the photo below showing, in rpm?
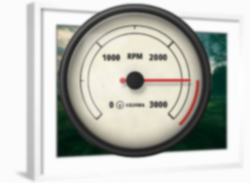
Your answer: 2500
